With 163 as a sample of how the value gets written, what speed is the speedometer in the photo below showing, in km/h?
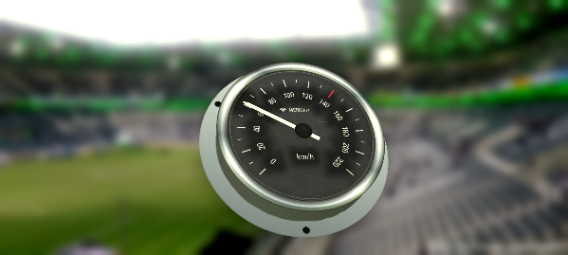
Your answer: 60
